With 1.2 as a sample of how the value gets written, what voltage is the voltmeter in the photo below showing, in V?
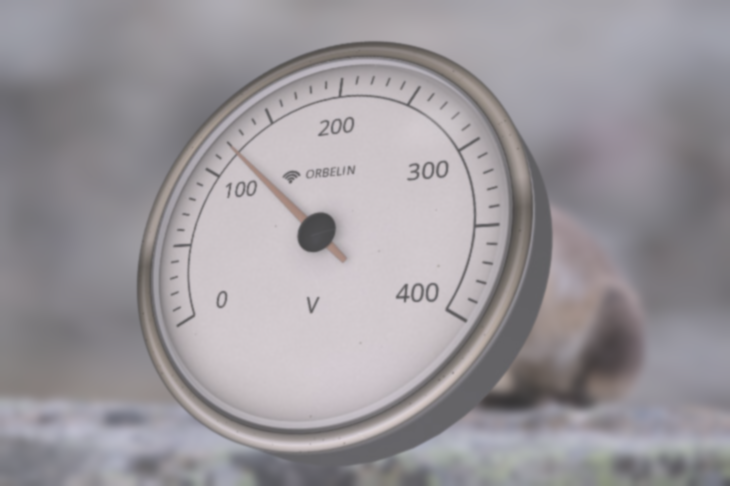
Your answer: 120
